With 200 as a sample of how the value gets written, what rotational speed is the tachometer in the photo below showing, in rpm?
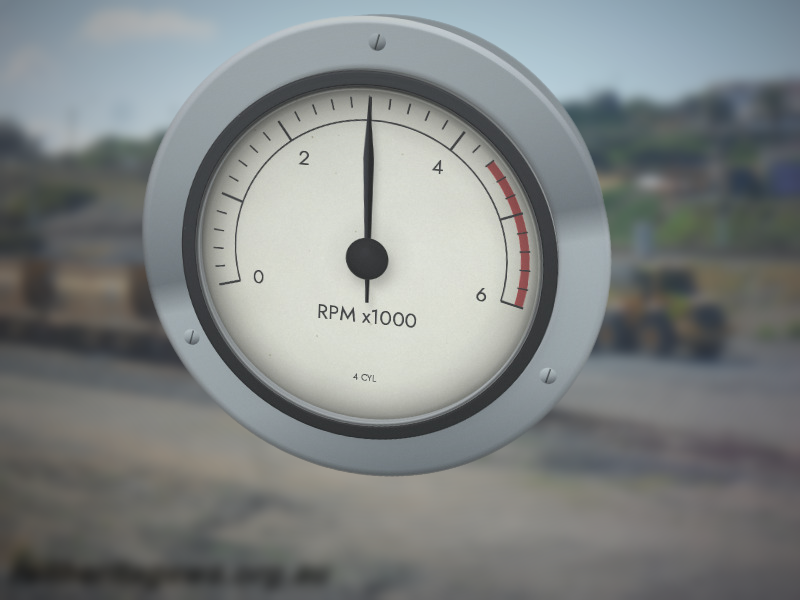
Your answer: 3000
